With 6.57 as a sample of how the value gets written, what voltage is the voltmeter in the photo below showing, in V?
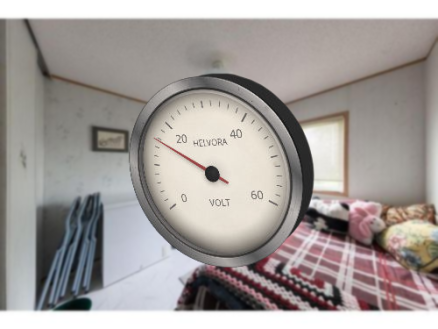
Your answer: 16
